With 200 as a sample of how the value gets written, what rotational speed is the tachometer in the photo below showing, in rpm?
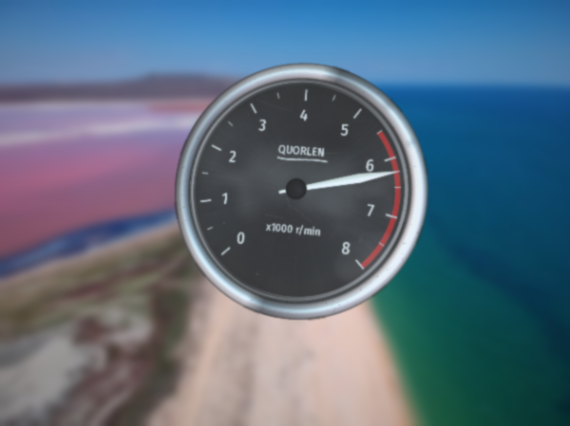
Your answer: 6250
